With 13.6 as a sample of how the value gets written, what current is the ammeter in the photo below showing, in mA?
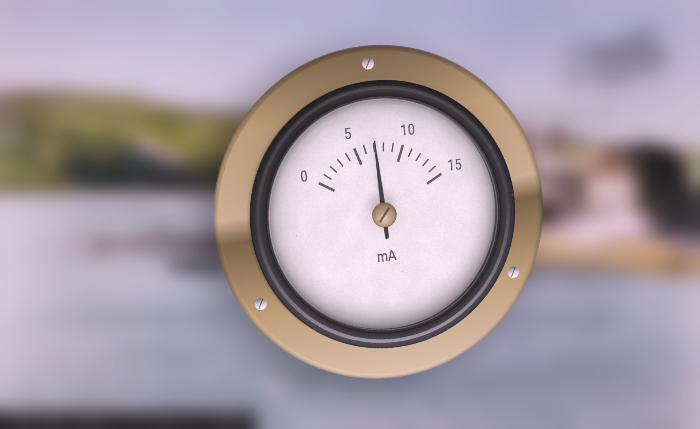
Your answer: 7
